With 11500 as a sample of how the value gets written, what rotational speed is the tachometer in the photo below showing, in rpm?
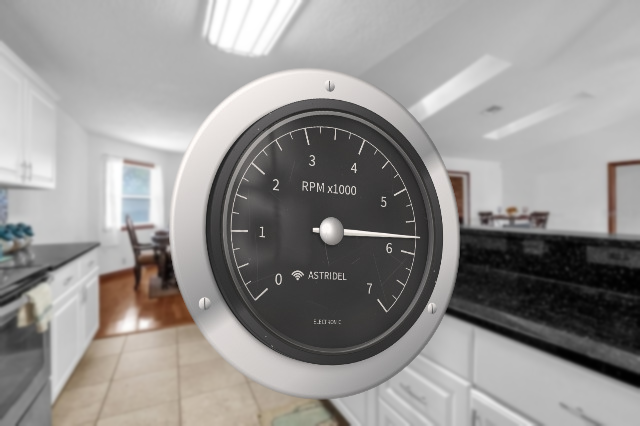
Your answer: 5750
